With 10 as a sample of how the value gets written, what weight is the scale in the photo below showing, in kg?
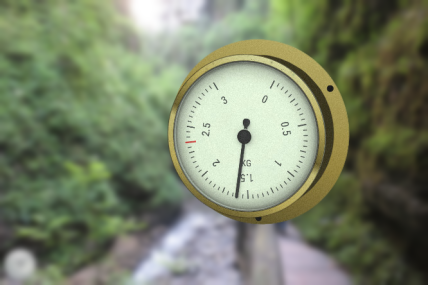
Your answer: 1.6
